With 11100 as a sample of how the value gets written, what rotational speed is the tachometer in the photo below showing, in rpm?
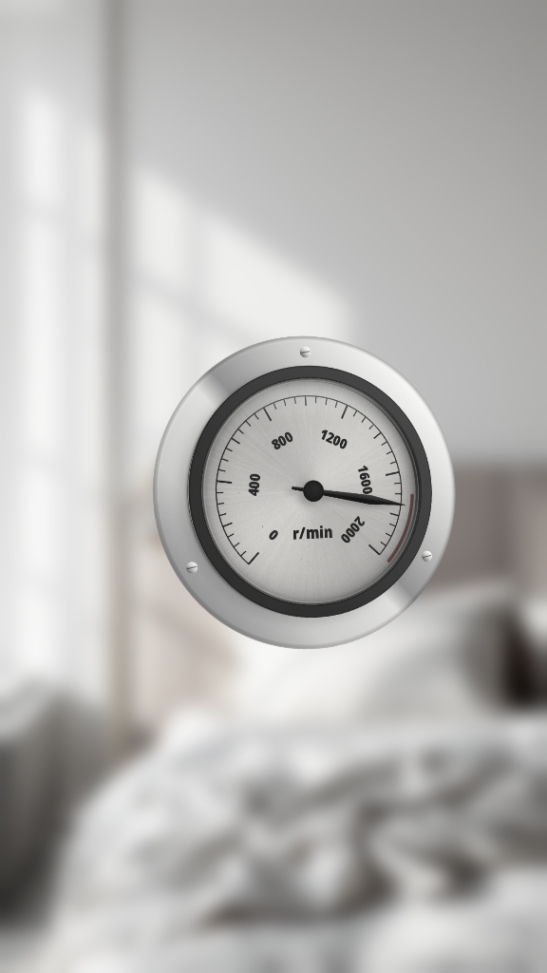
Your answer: 1750
